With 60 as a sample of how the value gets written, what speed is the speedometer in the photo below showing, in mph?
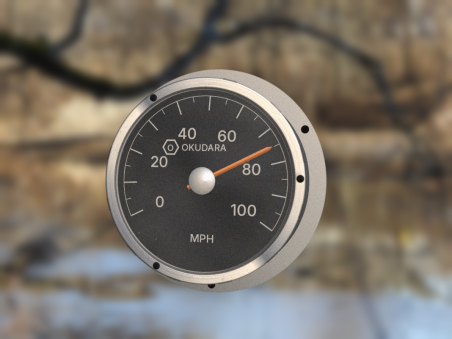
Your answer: 75
